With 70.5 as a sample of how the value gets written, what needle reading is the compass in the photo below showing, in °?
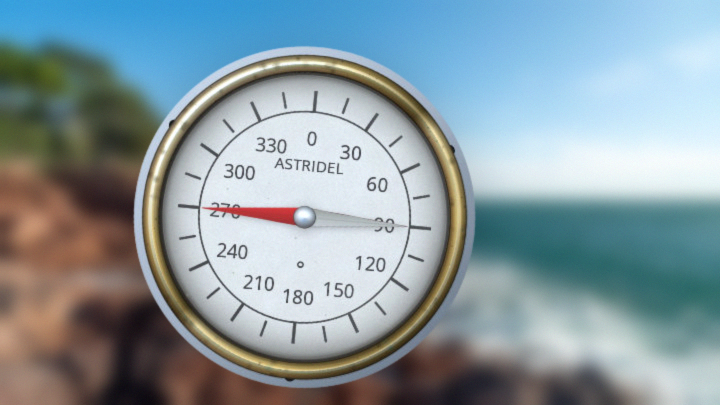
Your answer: 270
